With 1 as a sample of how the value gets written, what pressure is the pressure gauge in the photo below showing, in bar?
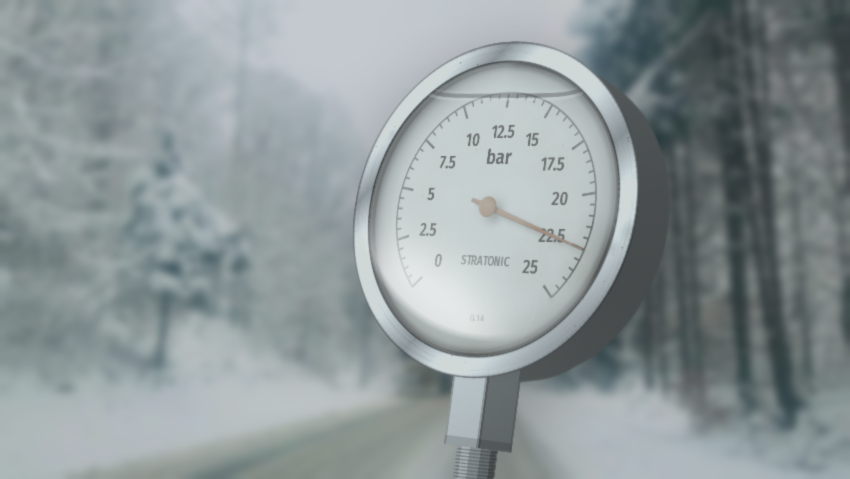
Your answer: 22.5
